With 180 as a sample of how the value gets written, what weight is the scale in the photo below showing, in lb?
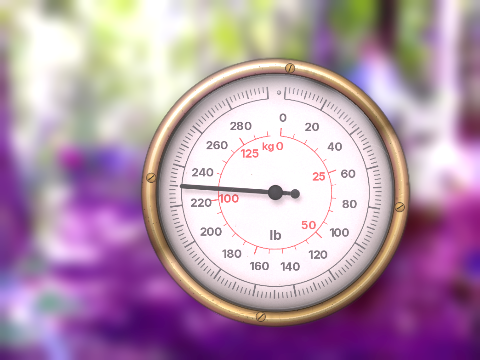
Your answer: 230
